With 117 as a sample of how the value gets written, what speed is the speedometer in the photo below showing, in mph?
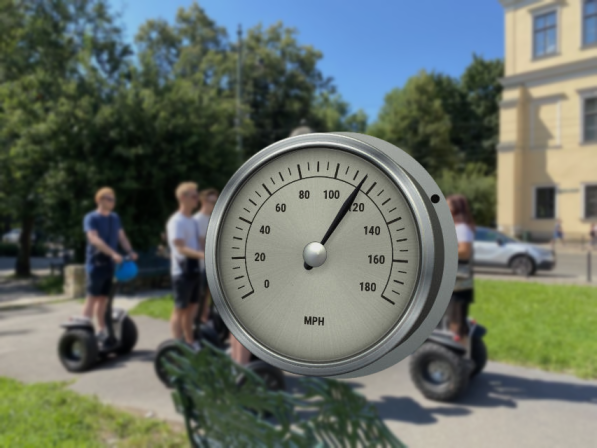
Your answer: 115
